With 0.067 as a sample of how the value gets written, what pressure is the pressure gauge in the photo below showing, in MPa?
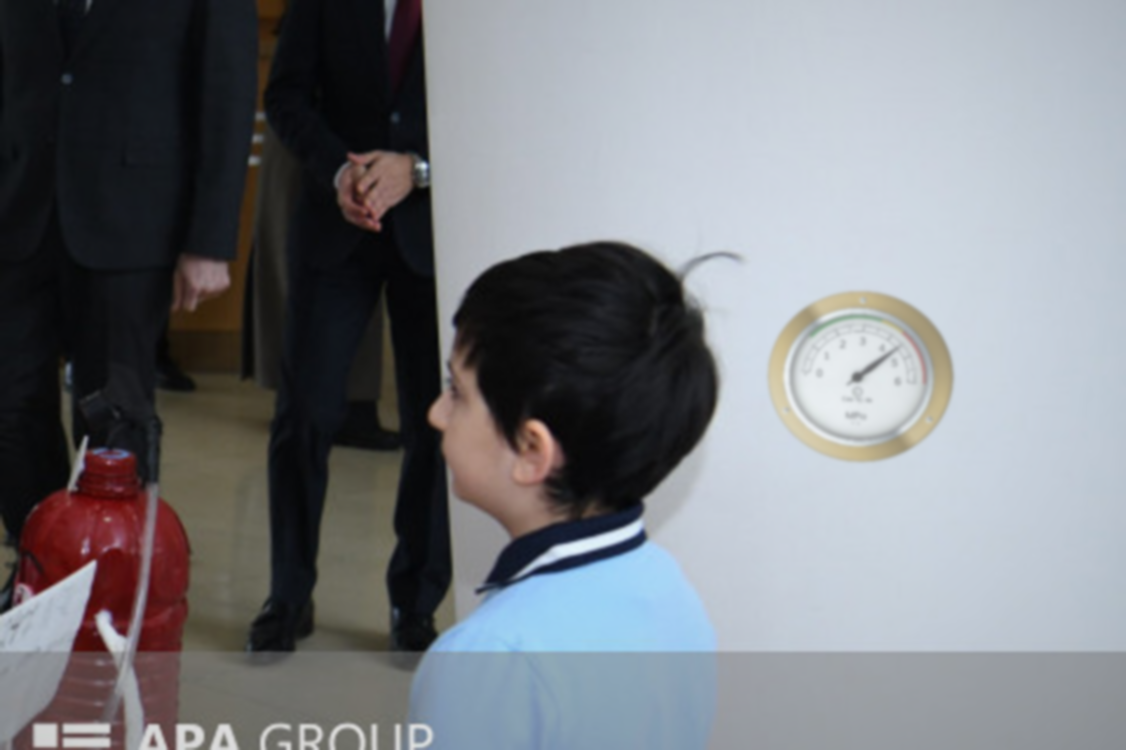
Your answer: 4.5
